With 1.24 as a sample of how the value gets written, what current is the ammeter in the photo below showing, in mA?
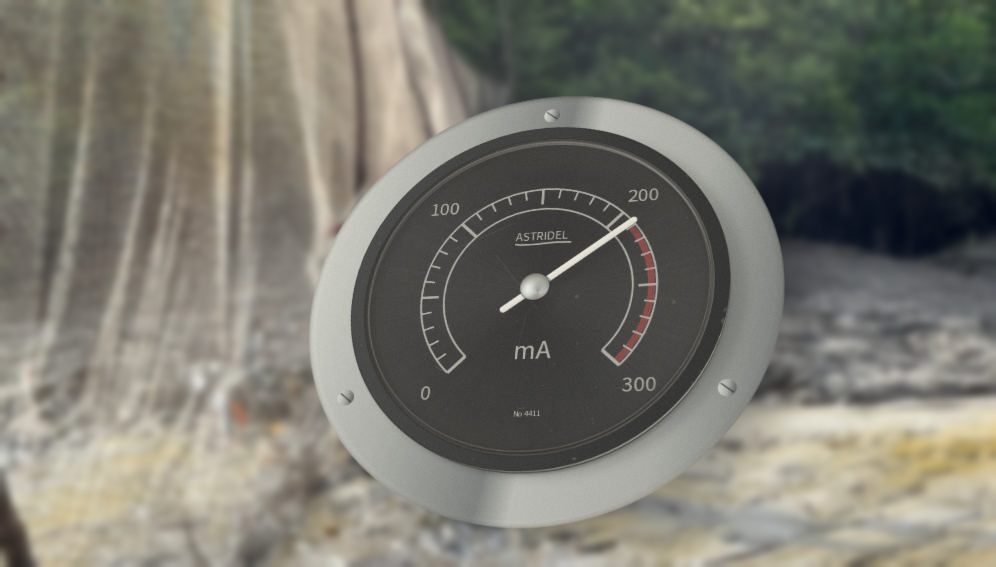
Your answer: 210
